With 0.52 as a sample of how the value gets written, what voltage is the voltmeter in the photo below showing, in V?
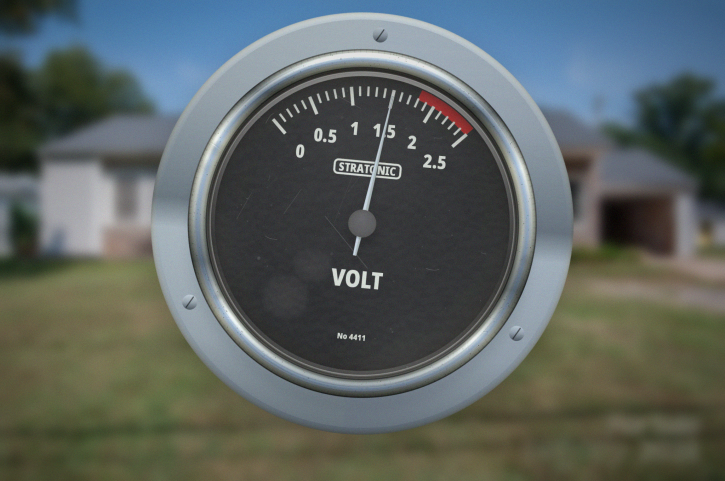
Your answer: 1.5
